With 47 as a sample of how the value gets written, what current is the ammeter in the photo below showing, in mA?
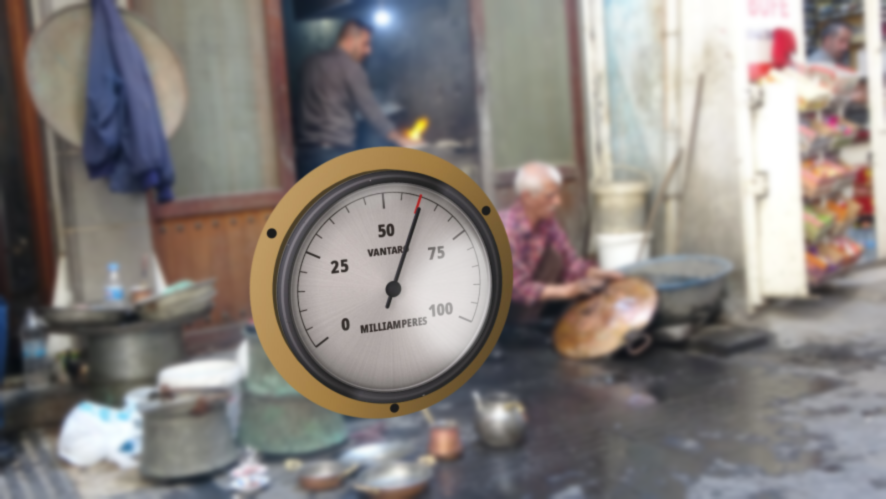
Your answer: 60
